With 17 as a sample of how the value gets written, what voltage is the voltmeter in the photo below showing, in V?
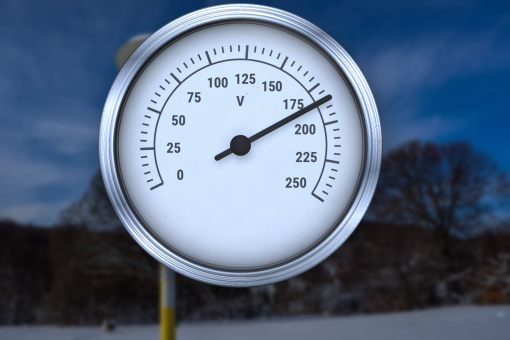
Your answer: 185
